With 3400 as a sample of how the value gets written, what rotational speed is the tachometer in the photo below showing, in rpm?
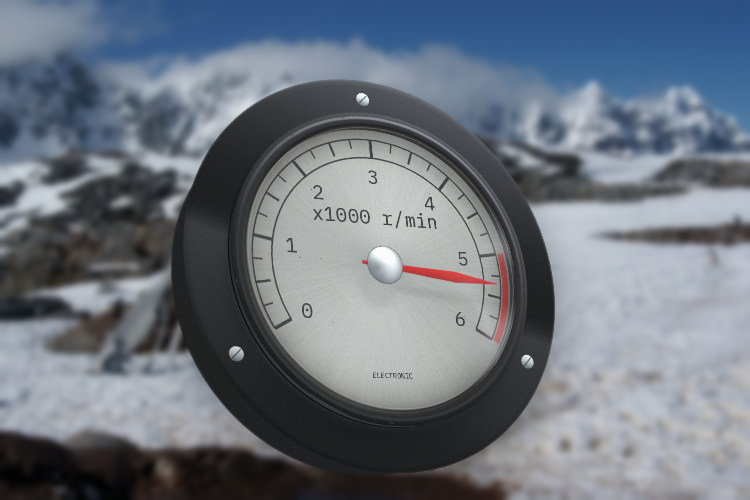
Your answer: 5375
